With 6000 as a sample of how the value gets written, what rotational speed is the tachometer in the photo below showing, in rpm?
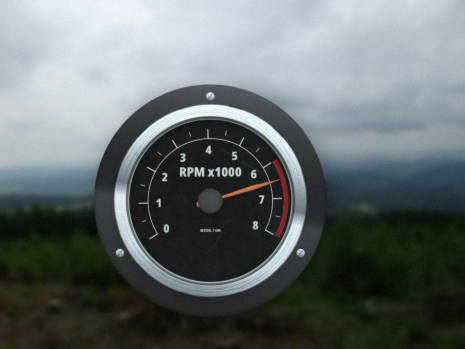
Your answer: 6500
